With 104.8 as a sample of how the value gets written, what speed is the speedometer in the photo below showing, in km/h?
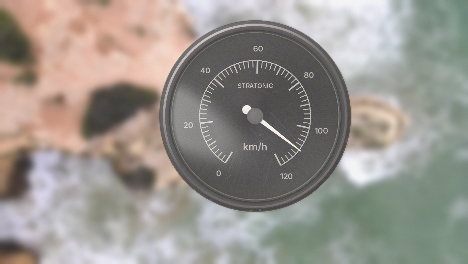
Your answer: 110
